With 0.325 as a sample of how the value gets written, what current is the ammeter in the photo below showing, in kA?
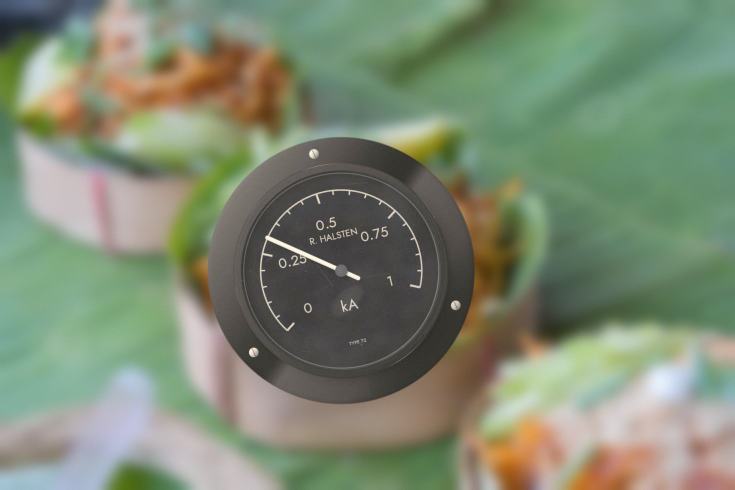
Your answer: 0.3
